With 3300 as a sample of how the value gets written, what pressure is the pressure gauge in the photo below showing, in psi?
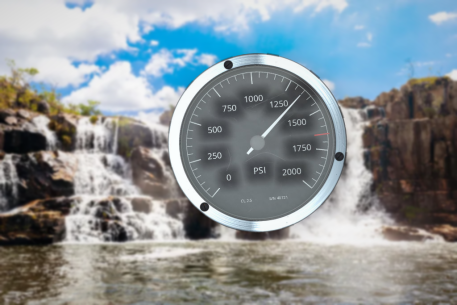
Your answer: 1350
